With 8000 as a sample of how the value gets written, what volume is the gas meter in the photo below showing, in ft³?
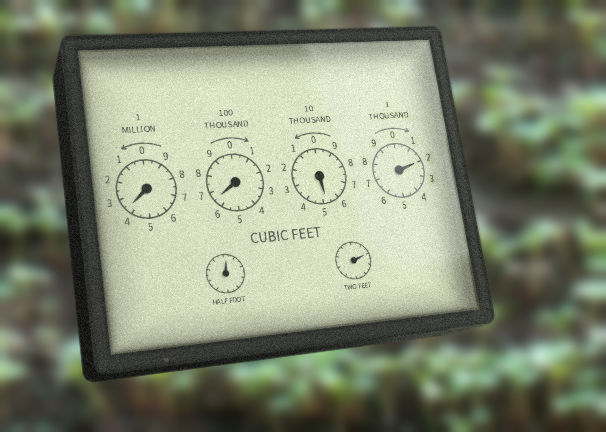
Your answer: 365200
